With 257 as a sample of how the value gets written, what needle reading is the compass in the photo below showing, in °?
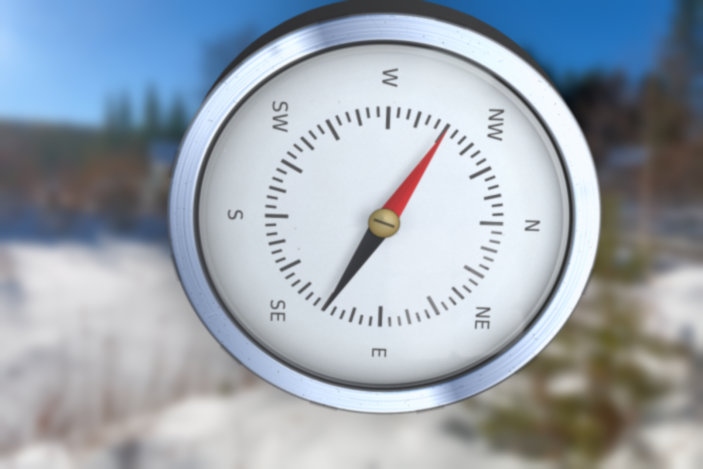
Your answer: 300
